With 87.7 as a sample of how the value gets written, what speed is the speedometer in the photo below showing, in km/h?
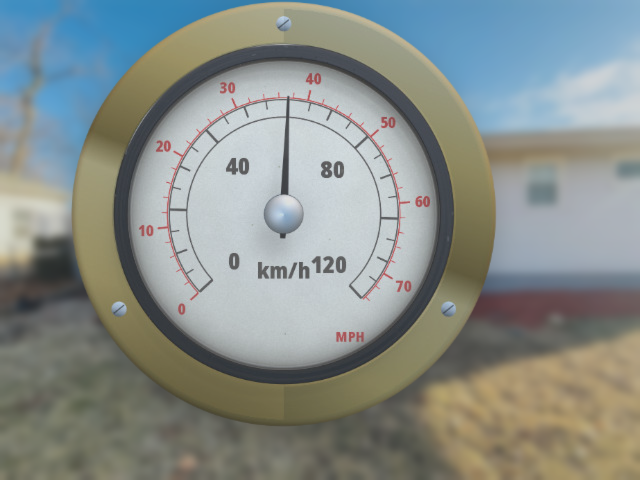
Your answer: 60
